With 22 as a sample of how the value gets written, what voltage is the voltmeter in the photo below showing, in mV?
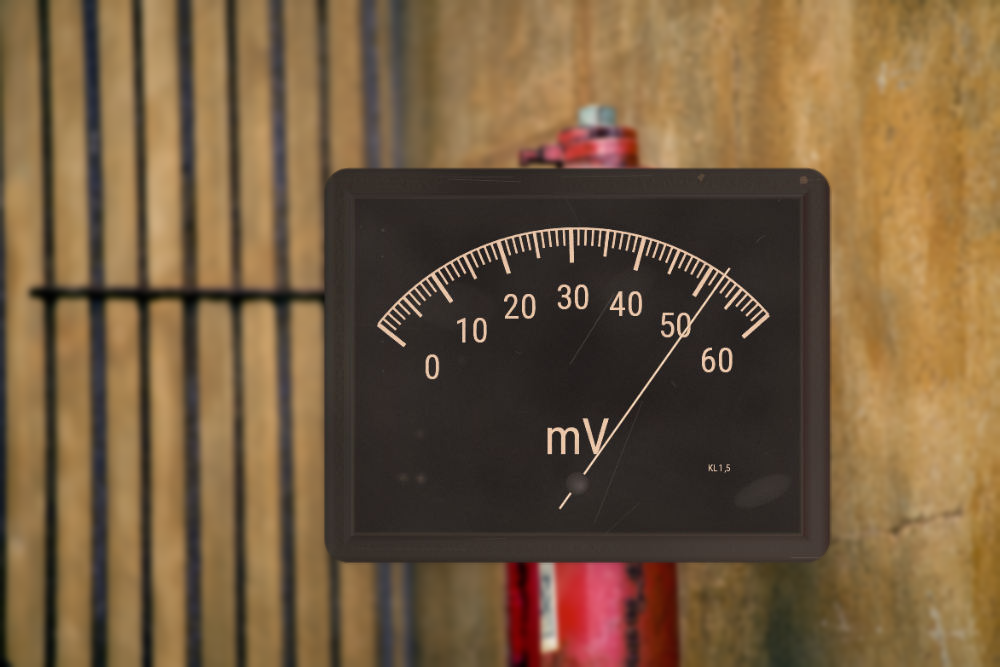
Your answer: 52
